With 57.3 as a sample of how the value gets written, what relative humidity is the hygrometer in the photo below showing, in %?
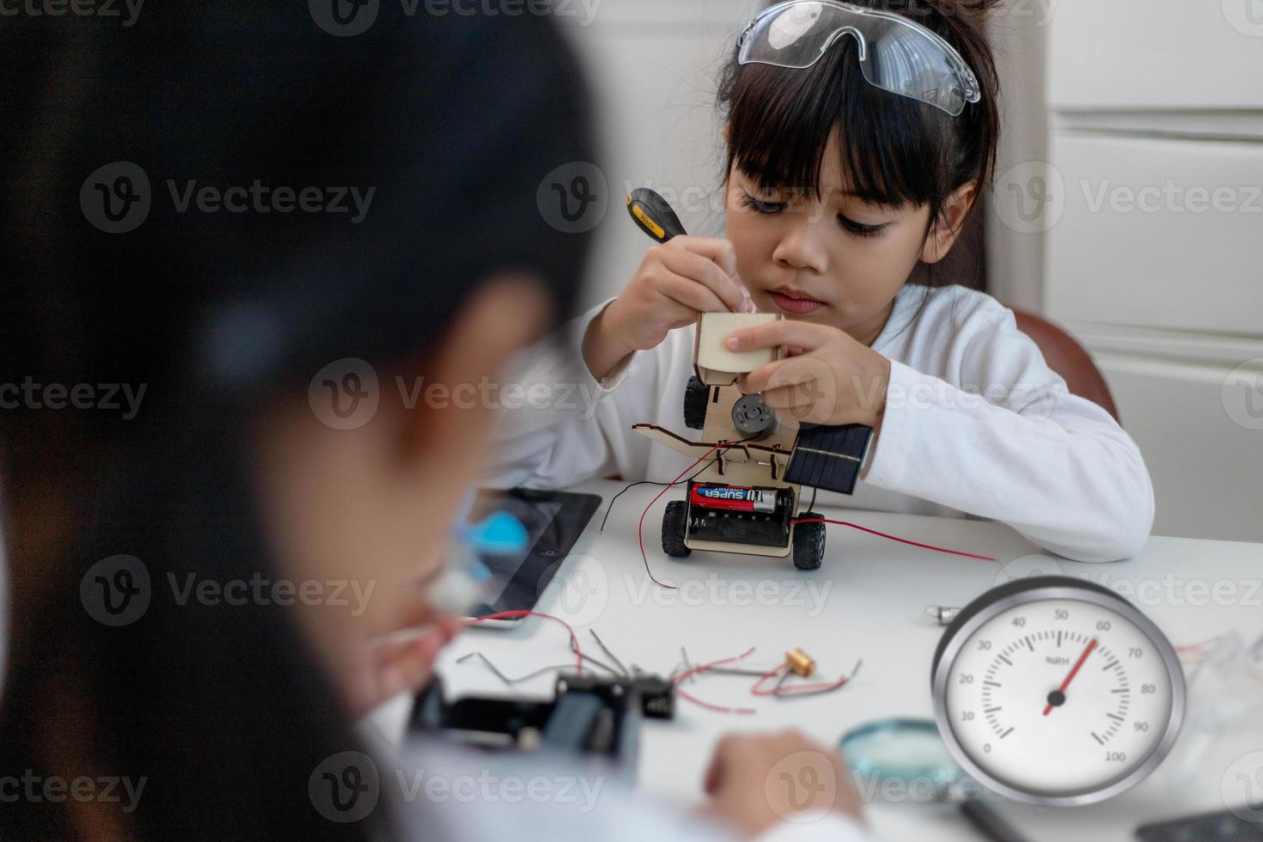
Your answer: 60
